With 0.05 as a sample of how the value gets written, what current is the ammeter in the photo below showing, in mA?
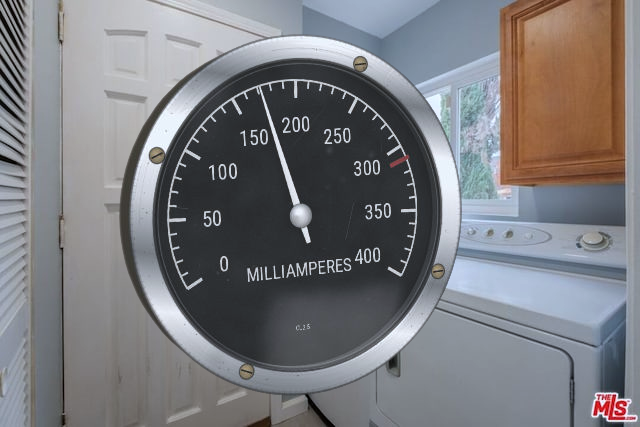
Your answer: 170
